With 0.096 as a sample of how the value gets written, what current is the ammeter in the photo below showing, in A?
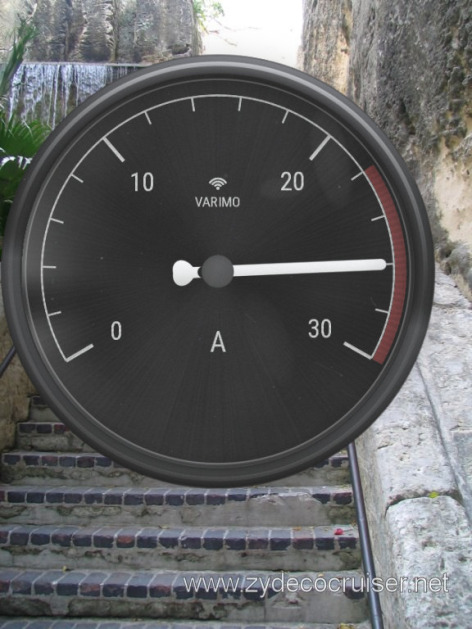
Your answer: 26
